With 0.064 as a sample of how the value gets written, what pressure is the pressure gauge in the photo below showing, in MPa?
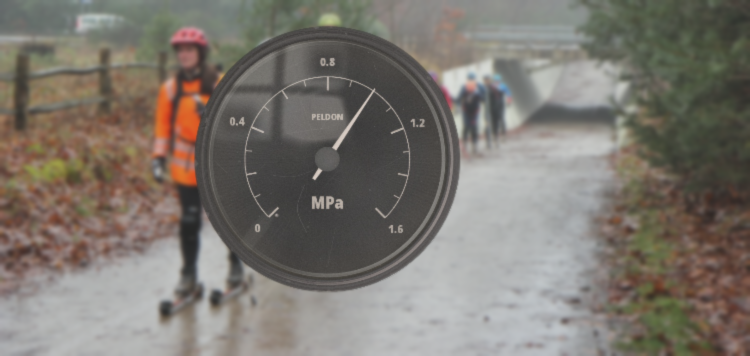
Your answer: 1
